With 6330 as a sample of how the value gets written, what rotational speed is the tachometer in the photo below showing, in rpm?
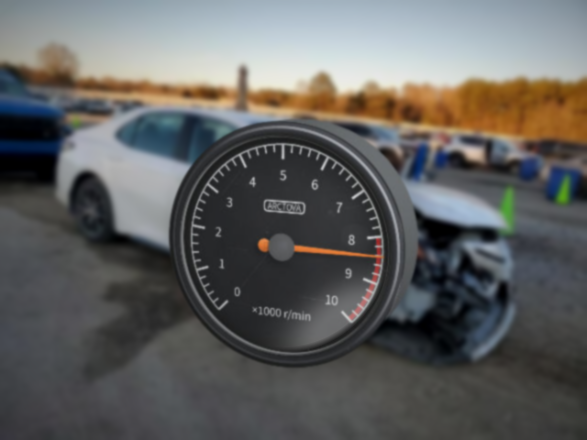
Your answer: 8400
